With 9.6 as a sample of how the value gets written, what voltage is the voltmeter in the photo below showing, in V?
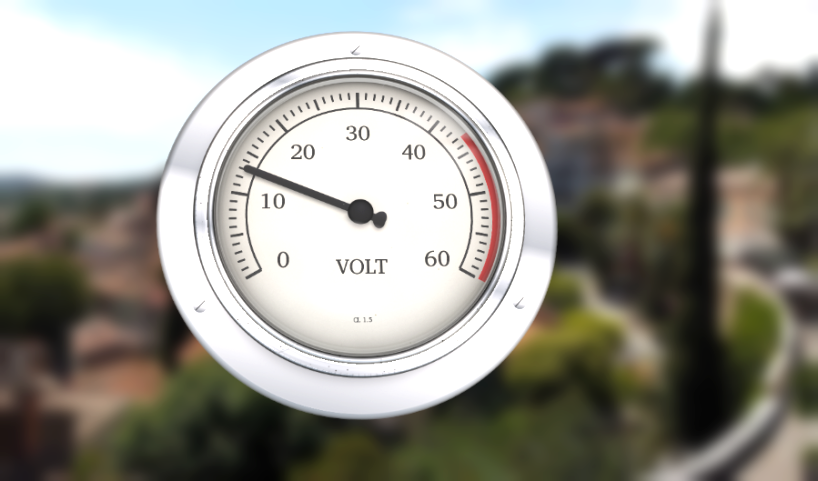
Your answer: 13
